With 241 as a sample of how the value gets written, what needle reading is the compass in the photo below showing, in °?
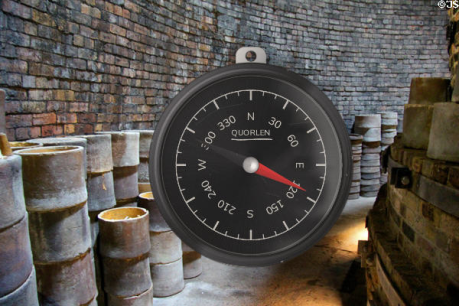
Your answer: 115
